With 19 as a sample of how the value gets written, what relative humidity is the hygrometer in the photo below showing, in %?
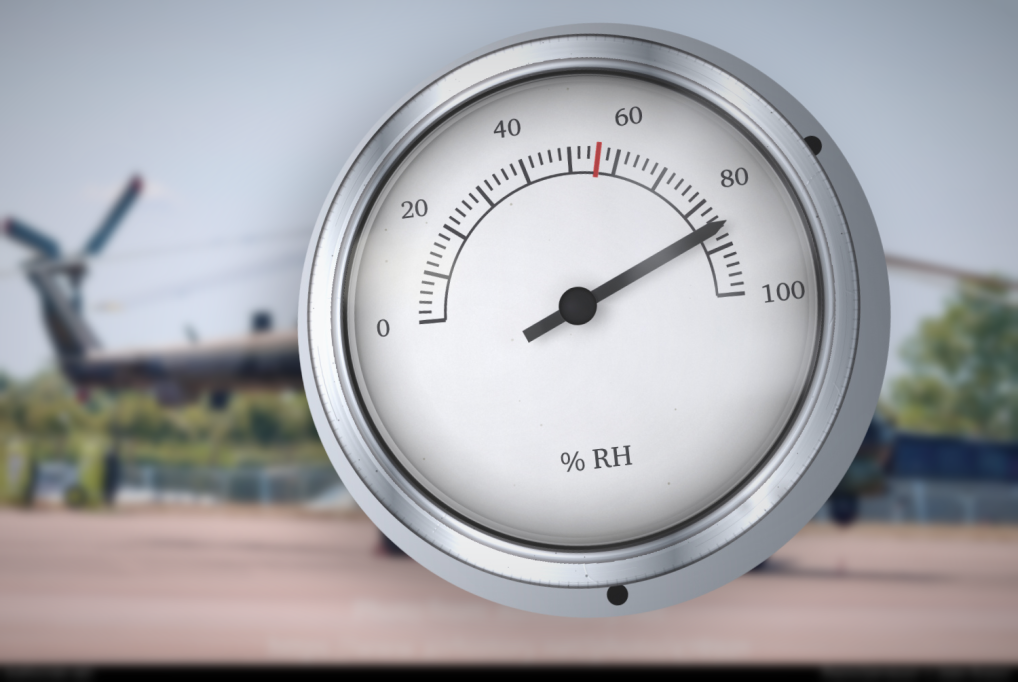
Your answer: 86
